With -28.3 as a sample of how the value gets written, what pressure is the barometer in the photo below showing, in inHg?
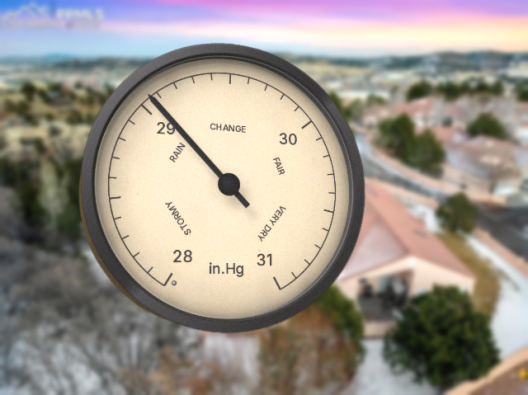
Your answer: 29.05
